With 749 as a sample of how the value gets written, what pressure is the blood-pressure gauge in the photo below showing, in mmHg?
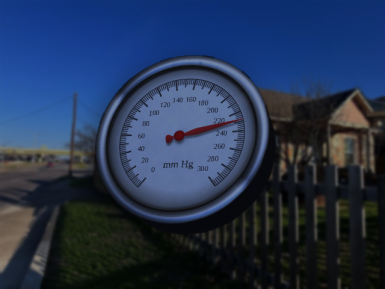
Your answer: 230
